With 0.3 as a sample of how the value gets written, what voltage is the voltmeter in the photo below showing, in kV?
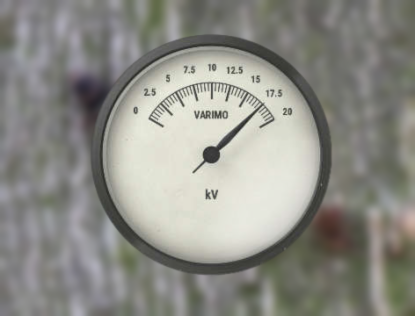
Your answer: 17.5
